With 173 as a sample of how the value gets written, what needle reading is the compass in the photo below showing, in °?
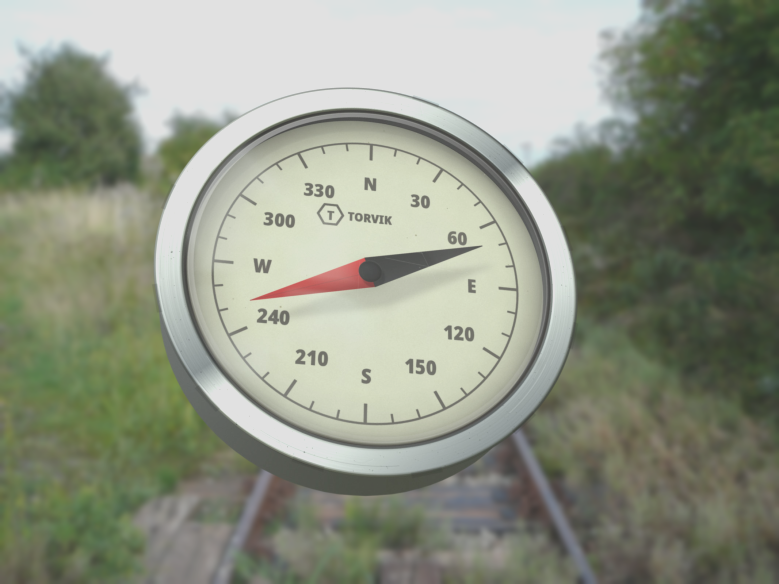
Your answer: 250
